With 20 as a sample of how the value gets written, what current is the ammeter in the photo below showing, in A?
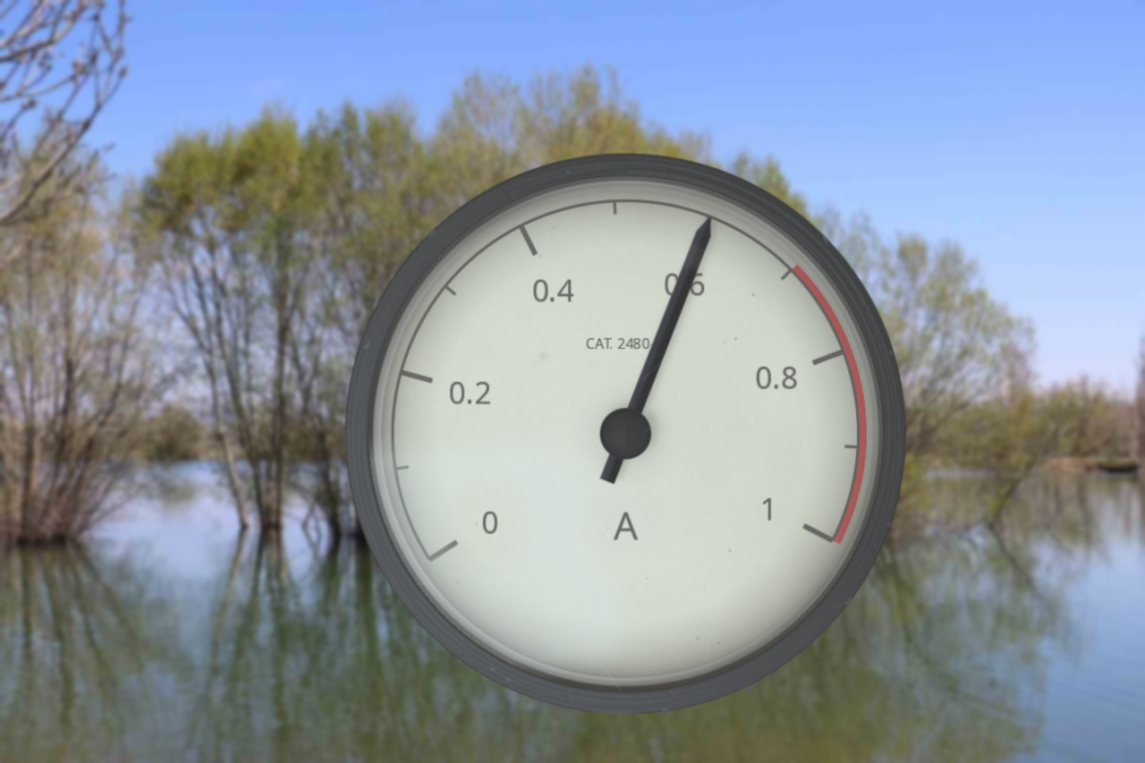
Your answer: 0.6
